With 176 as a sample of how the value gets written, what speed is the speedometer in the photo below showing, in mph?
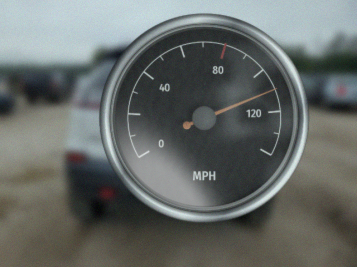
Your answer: 110
